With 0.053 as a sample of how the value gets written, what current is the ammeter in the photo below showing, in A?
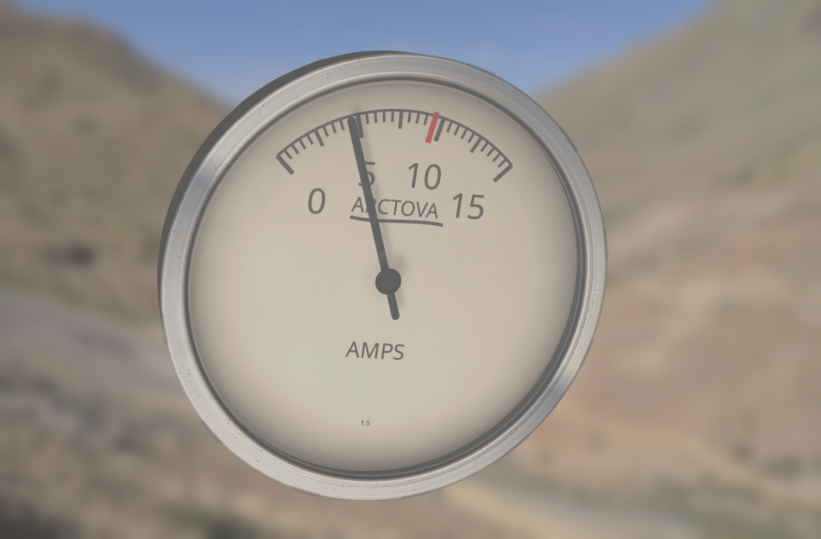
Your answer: 4.5
